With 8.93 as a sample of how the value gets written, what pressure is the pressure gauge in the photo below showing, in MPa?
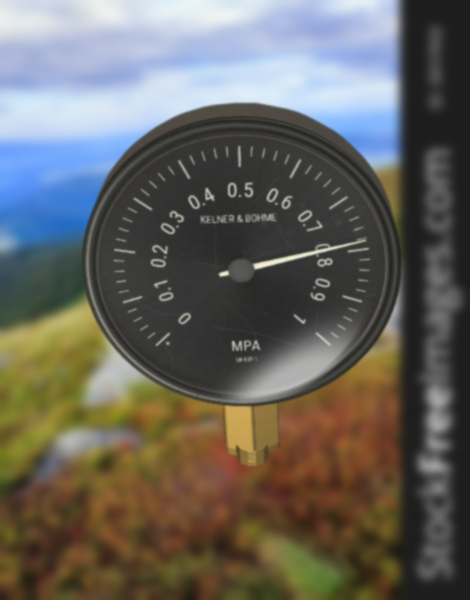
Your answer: 0.78
